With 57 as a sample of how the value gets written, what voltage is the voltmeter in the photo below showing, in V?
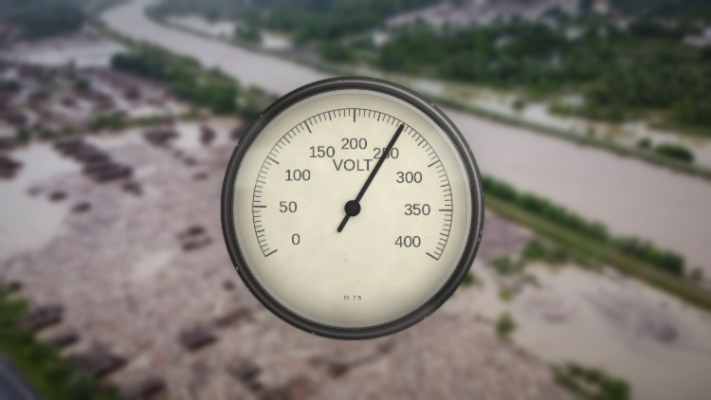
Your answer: 250
